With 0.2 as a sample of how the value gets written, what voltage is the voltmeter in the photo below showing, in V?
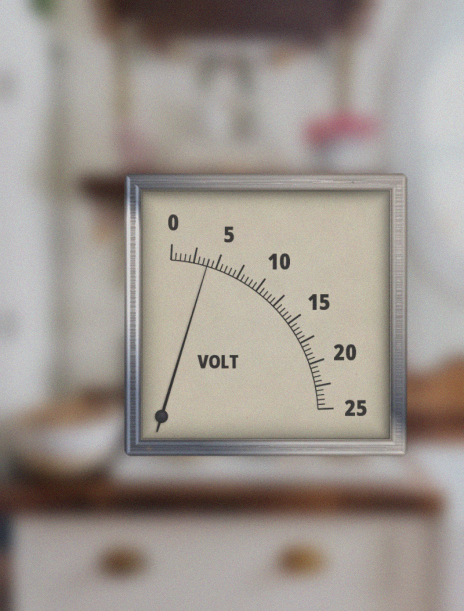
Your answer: 4
